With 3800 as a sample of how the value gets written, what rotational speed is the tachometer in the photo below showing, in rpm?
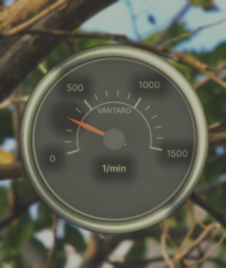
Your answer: 300
